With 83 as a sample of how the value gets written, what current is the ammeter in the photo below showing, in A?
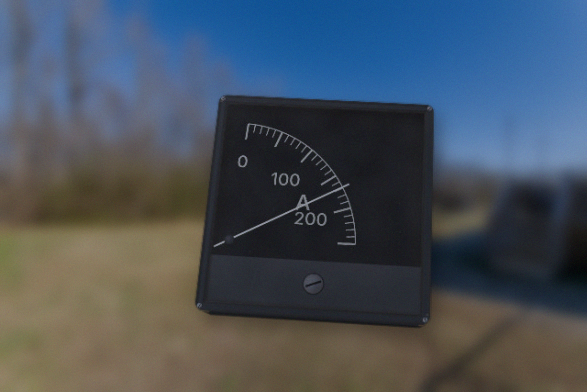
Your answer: 170
